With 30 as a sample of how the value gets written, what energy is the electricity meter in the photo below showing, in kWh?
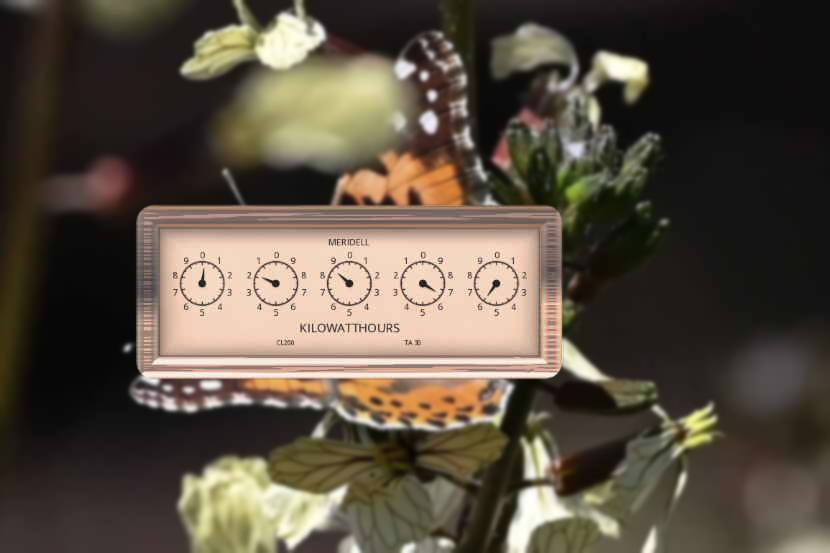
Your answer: 1866
